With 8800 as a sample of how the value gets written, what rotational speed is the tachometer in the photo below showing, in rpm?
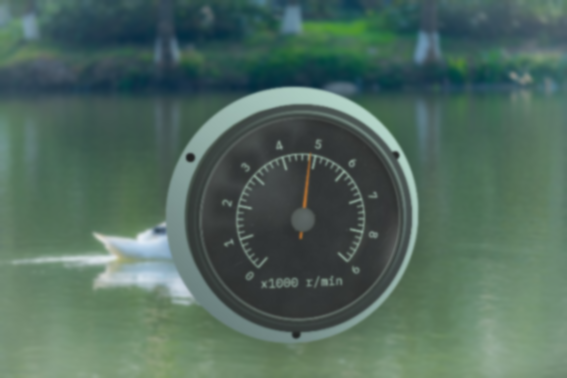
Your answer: 4800
